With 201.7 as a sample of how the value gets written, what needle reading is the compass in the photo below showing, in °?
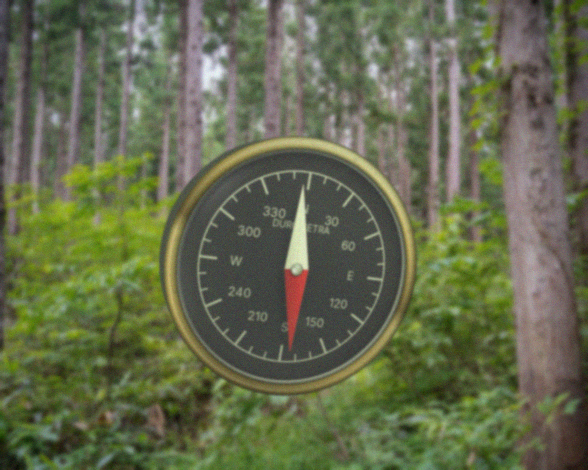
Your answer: 175
